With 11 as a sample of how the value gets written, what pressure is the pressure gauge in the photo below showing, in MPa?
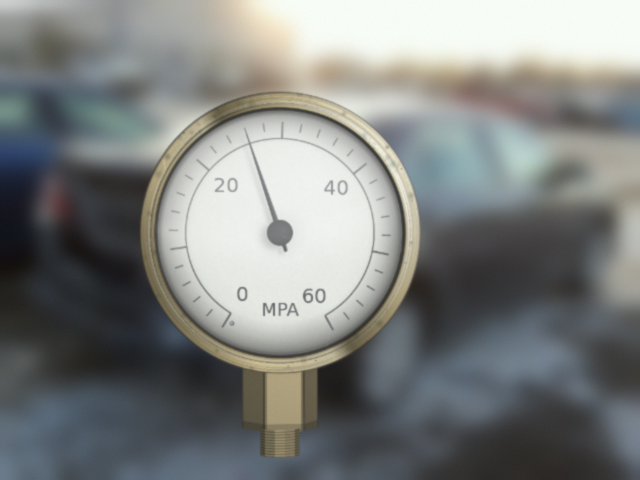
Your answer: 26
